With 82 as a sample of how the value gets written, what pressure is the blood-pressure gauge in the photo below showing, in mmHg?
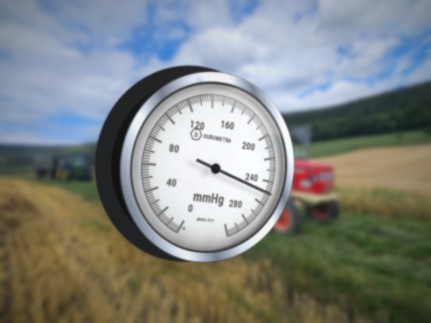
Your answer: 250
